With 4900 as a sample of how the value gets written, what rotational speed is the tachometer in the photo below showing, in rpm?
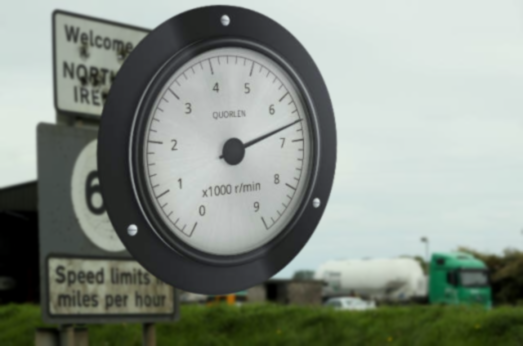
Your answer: 6600
